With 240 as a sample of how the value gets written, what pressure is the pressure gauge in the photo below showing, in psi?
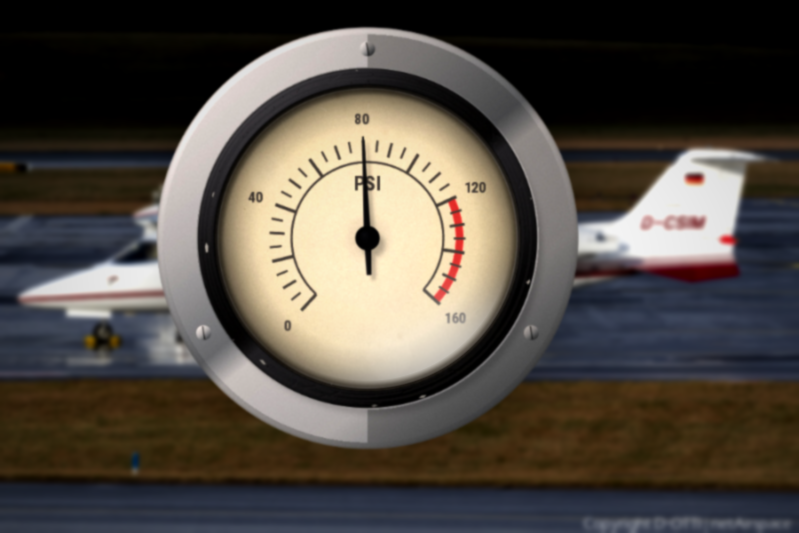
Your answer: 80
